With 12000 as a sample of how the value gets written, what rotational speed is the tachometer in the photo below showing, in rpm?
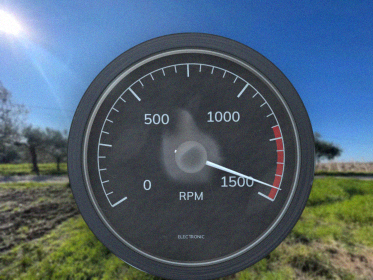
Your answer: 1450
